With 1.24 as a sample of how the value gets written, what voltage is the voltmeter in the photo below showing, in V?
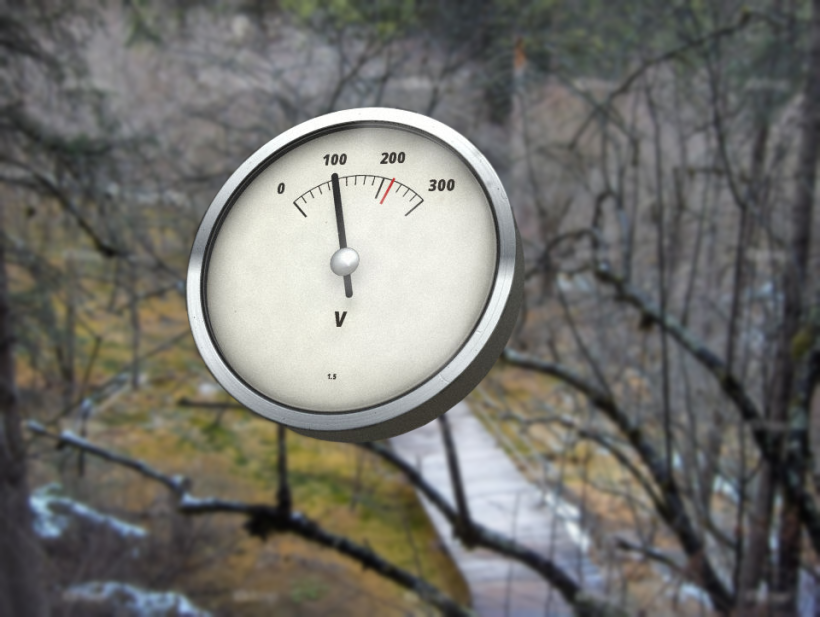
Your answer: 100
